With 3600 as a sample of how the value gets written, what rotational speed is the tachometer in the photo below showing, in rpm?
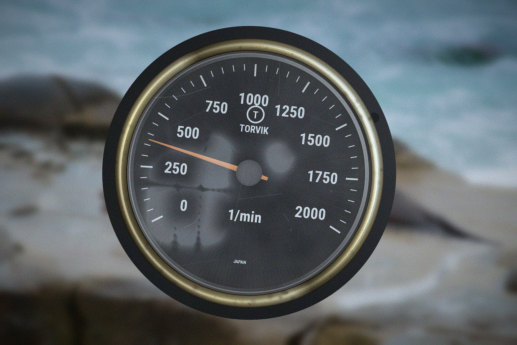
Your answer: 375
